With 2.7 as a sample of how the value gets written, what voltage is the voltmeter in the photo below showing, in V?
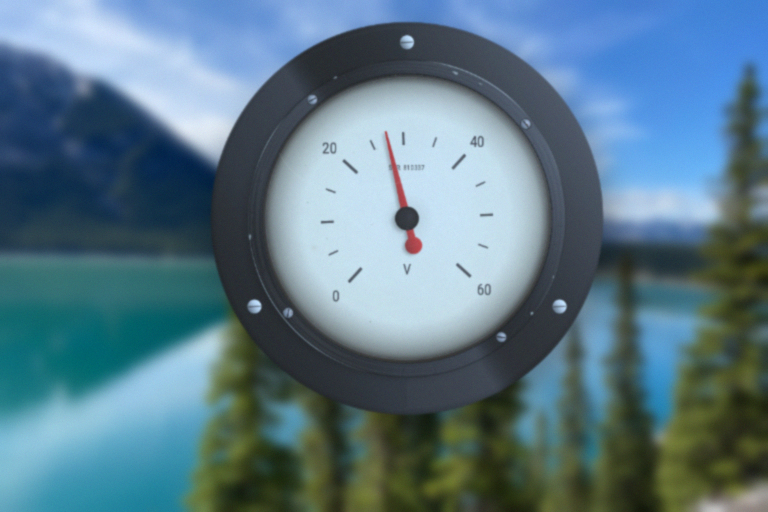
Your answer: 27.5
